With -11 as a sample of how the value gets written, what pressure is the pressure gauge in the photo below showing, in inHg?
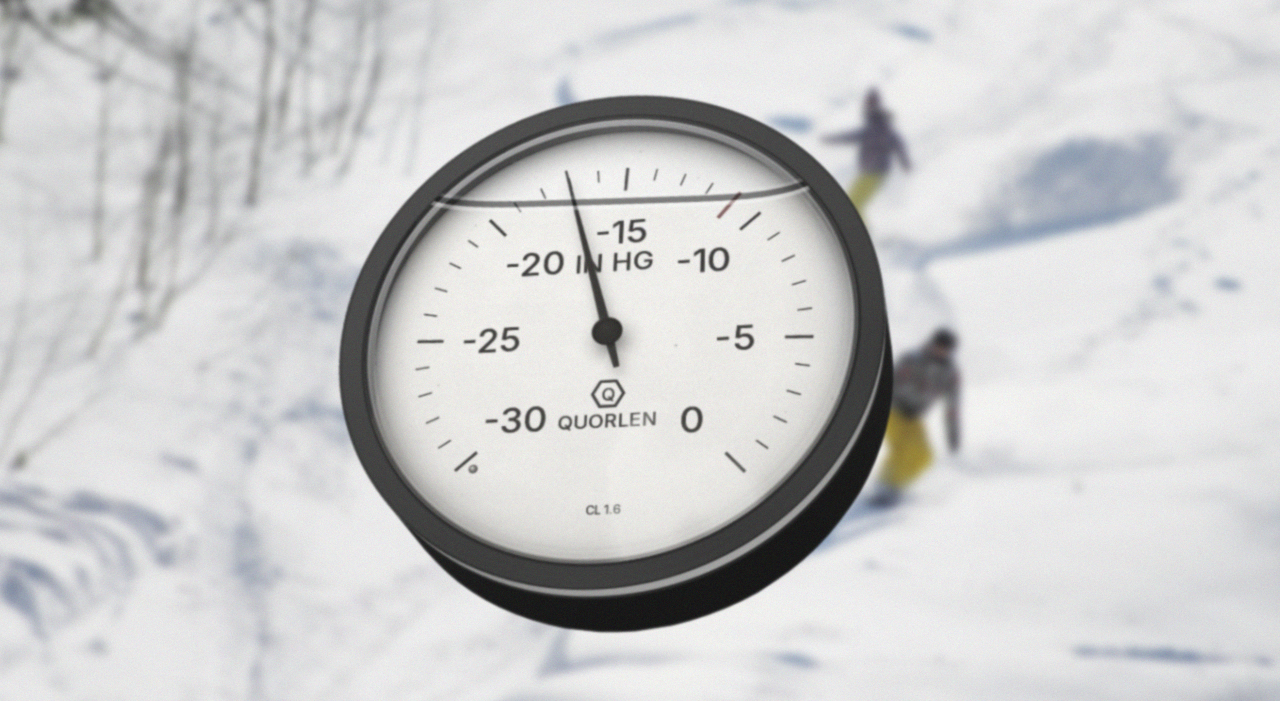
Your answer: -17
